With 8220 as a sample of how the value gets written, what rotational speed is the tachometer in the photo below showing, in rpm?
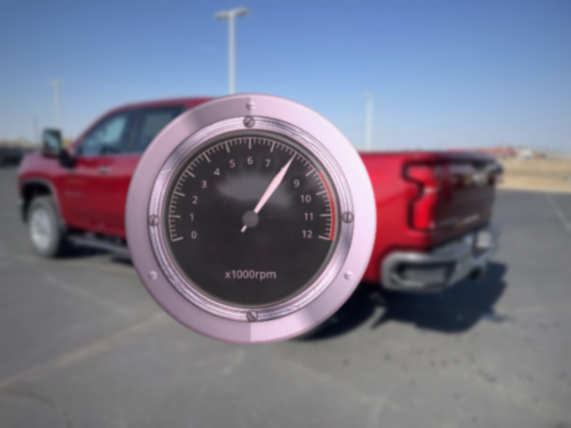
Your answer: 8000
